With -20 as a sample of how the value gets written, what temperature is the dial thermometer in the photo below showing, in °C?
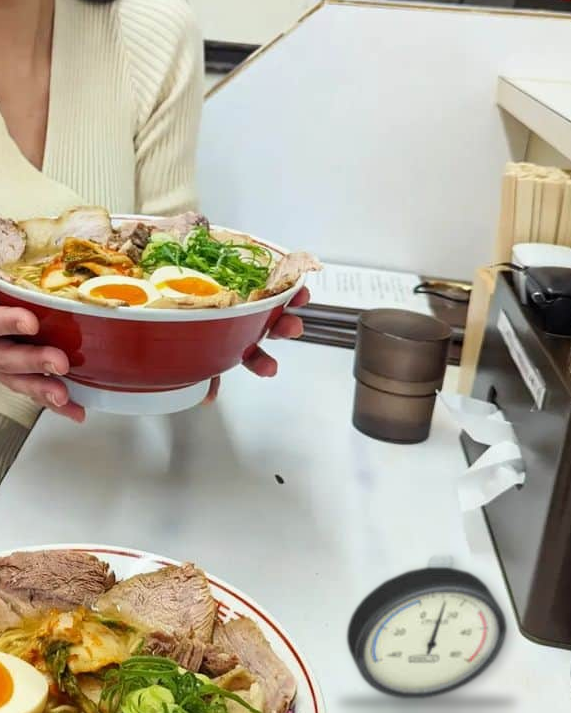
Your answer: 10
